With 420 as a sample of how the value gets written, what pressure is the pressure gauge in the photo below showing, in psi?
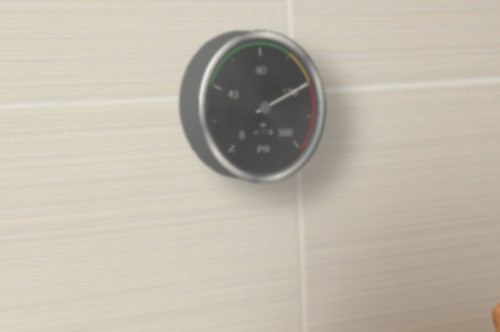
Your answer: 120
